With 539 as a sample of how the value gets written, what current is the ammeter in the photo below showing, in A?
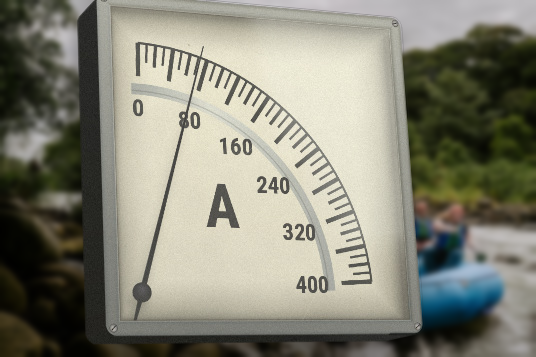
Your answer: 70
